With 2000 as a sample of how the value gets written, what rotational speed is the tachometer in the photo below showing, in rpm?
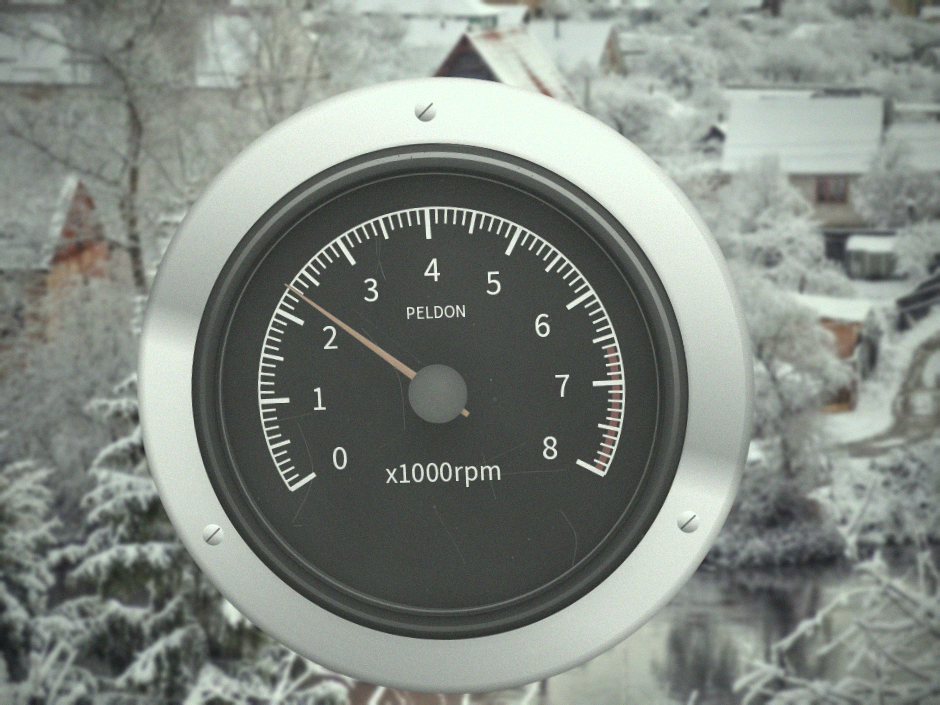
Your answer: 2300
